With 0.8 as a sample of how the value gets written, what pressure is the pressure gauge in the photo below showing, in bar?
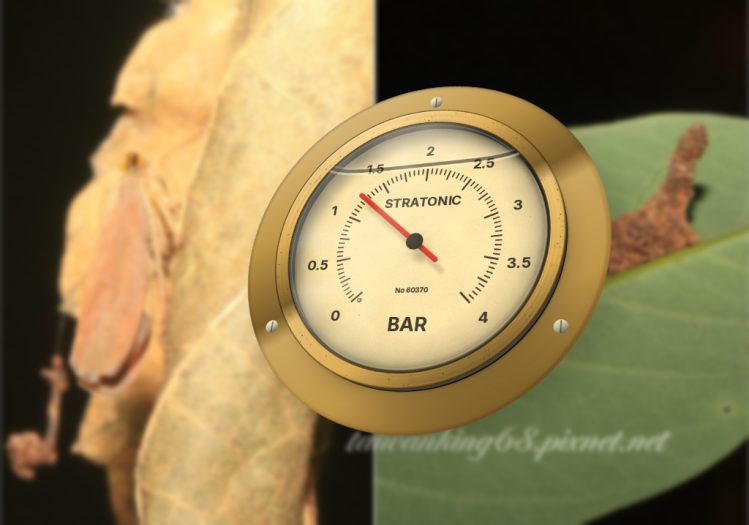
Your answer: 1.25
